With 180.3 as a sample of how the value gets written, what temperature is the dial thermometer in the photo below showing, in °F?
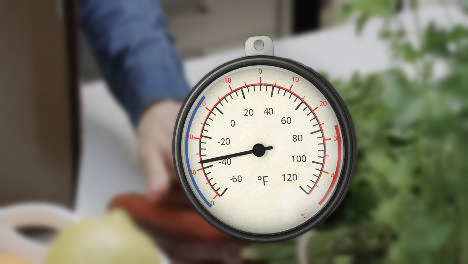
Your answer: -36
